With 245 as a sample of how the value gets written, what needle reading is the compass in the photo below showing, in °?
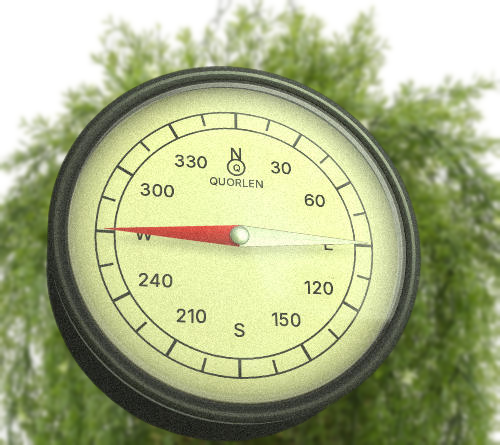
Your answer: 270
